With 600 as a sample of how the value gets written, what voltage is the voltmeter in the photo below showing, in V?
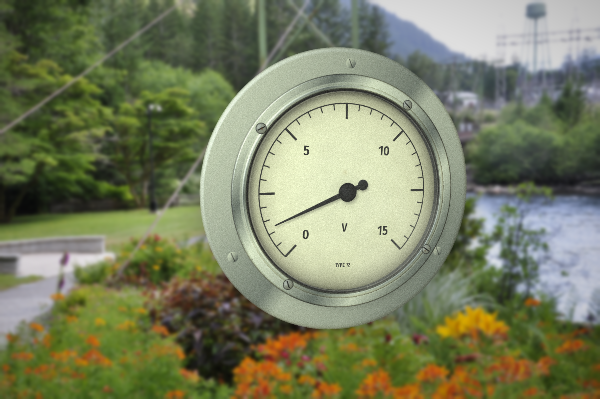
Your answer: 1.25
